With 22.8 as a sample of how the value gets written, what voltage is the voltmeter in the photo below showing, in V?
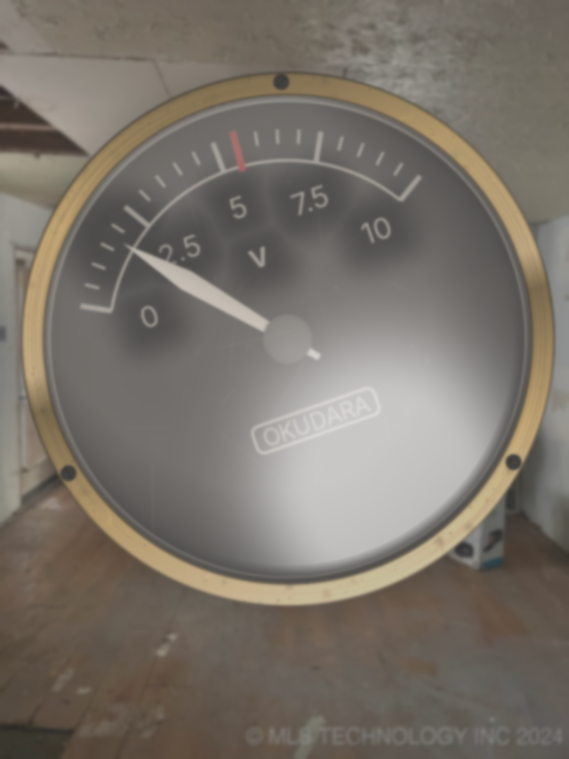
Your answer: 1.75
